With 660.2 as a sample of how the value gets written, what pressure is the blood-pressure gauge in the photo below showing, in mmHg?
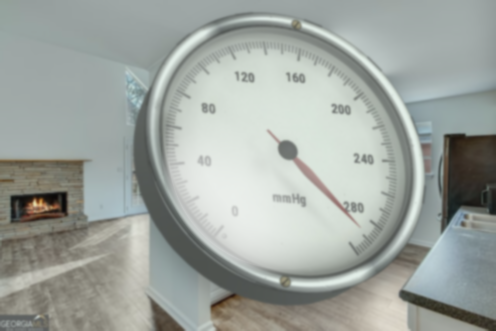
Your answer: 290
